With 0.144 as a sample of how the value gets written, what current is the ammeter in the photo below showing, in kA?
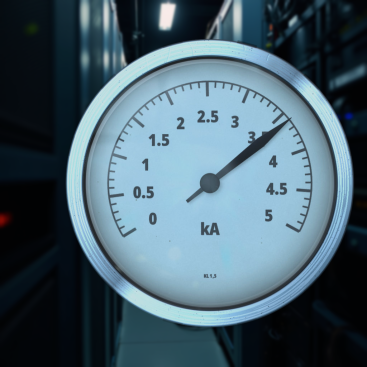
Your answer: 3.6
